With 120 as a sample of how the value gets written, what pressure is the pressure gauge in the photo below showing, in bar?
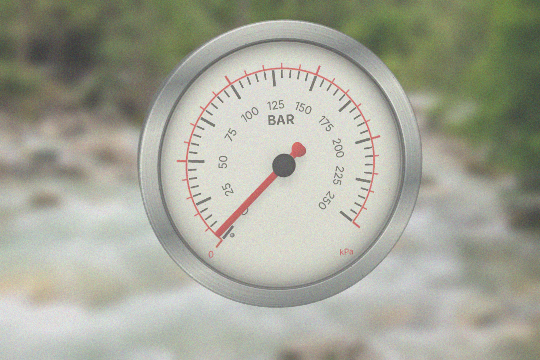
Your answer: 5
